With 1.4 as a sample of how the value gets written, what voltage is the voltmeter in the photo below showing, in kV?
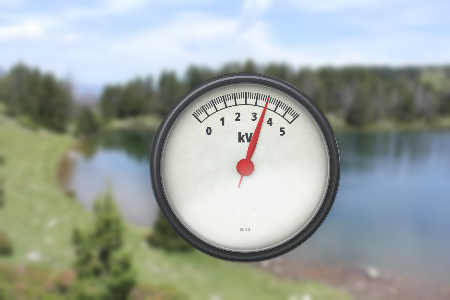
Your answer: 3.5
